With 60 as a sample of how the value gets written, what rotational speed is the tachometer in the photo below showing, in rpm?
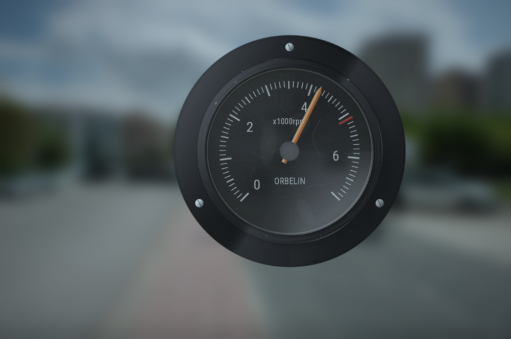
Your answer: 4200
